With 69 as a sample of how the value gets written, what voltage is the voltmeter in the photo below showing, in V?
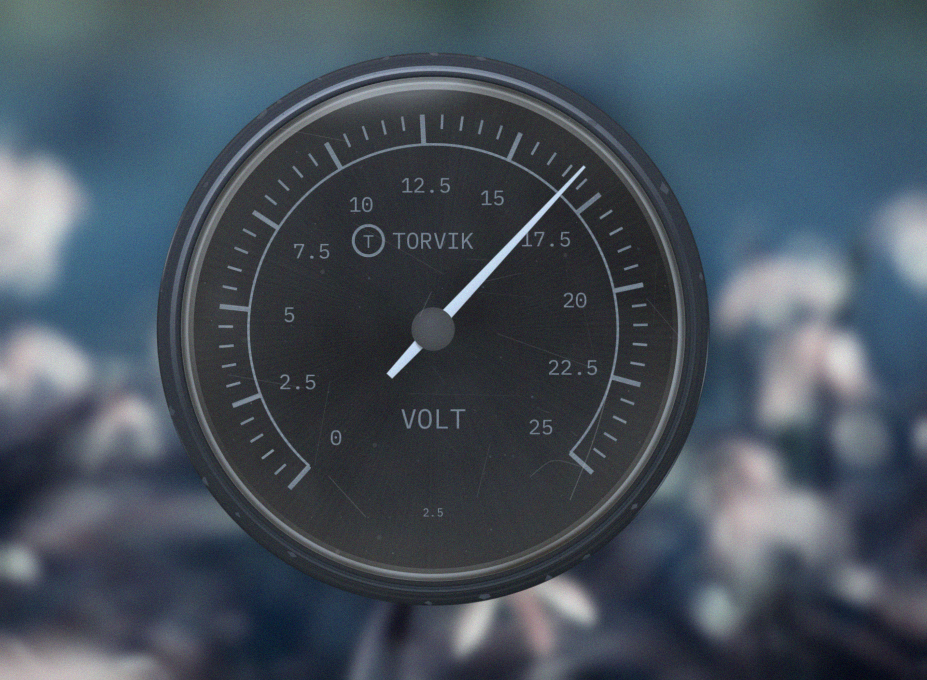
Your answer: 16.75
